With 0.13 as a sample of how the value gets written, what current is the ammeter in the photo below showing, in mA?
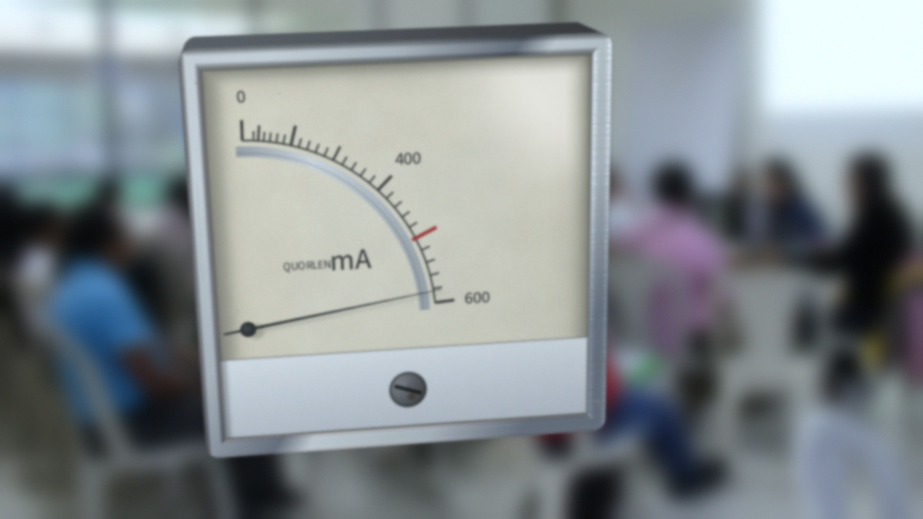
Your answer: 580
